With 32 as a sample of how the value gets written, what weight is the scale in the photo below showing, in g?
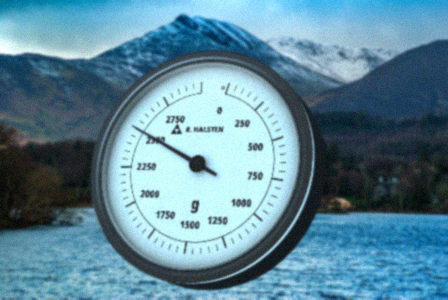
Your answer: 2500
